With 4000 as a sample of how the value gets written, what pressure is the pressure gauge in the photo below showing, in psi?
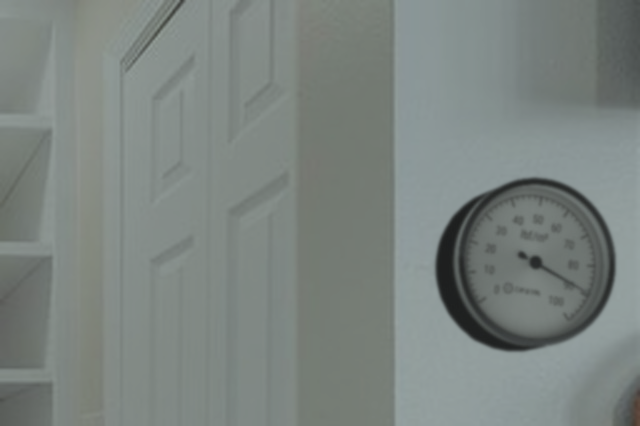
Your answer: 90
